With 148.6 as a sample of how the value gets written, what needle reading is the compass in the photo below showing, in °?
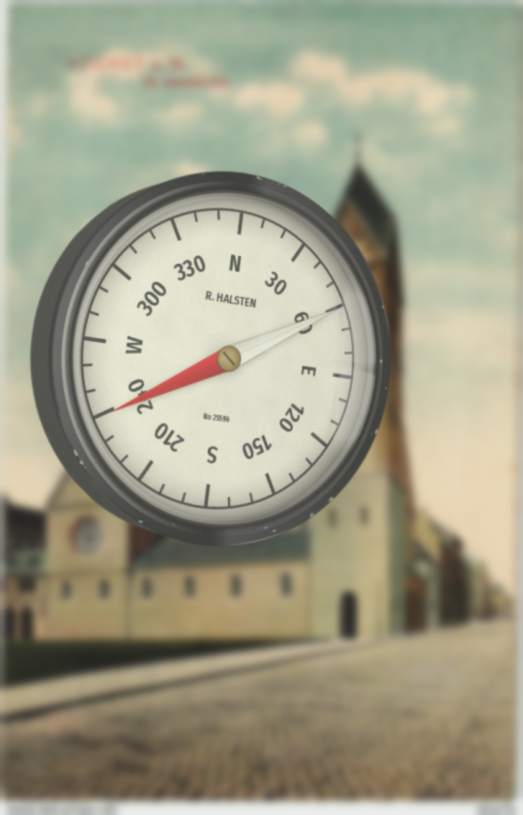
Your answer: 240
